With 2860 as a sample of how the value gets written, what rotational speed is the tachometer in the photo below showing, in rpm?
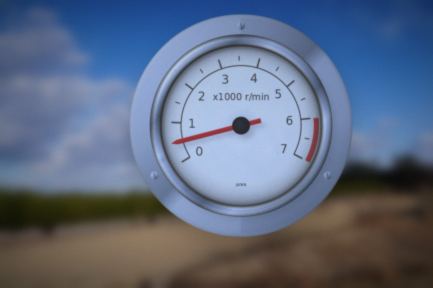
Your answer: 500
